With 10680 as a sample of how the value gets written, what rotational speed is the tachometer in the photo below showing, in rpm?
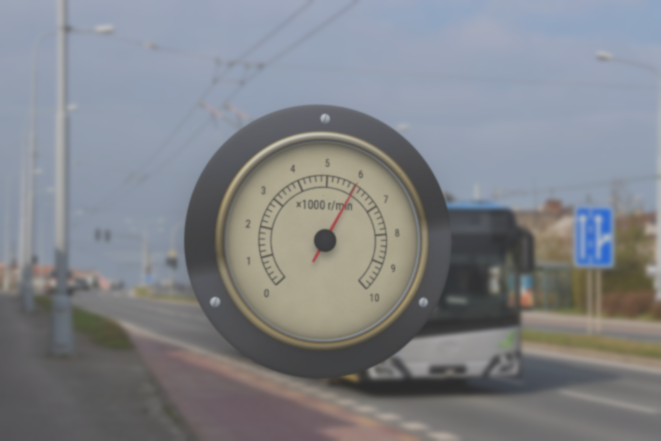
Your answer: 6000
